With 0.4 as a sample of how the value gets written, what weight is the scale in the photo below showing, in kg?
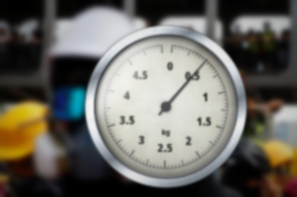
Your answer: 0.5
